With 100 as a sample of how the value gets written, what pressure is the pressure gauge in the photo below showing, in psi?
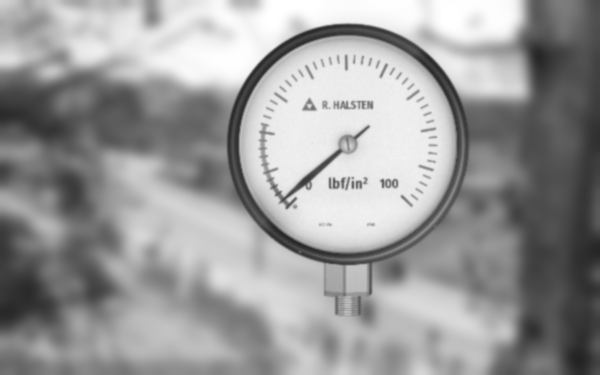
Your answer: 2
